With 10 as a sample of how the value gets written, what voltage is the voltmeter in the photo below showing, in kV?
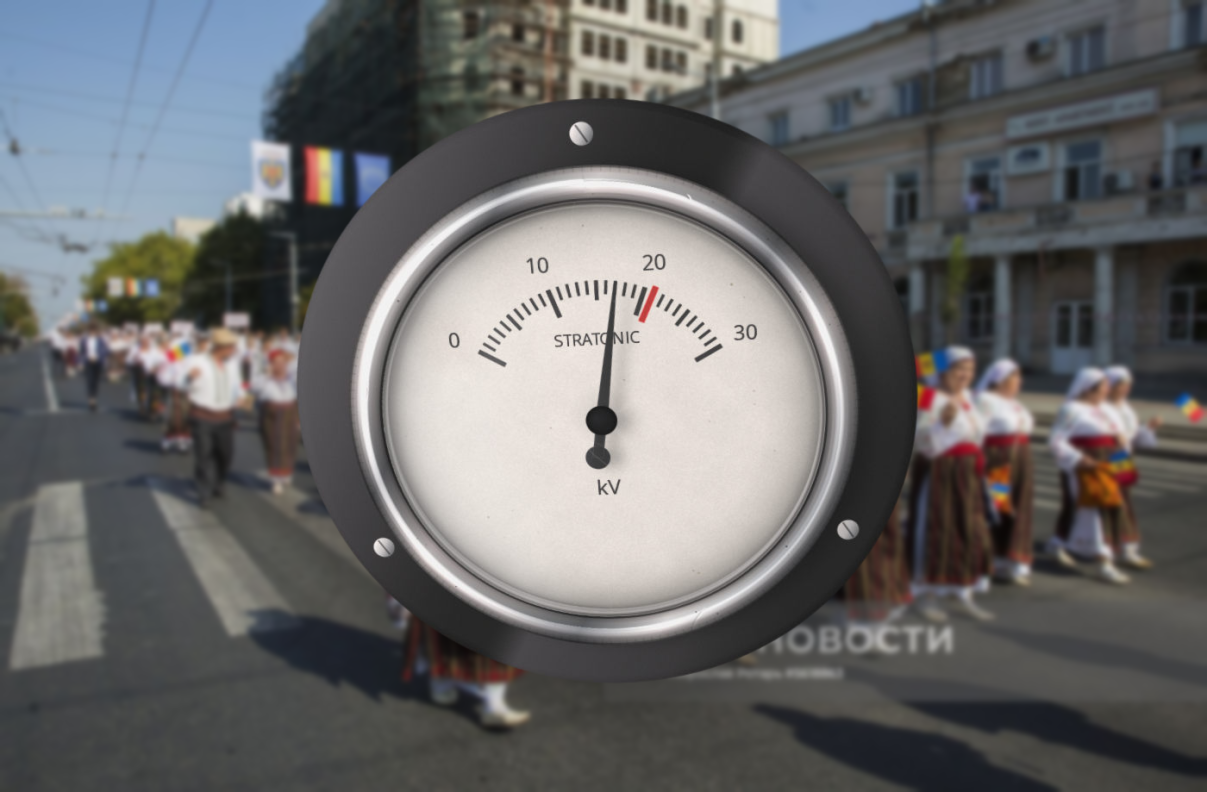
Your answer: 17
